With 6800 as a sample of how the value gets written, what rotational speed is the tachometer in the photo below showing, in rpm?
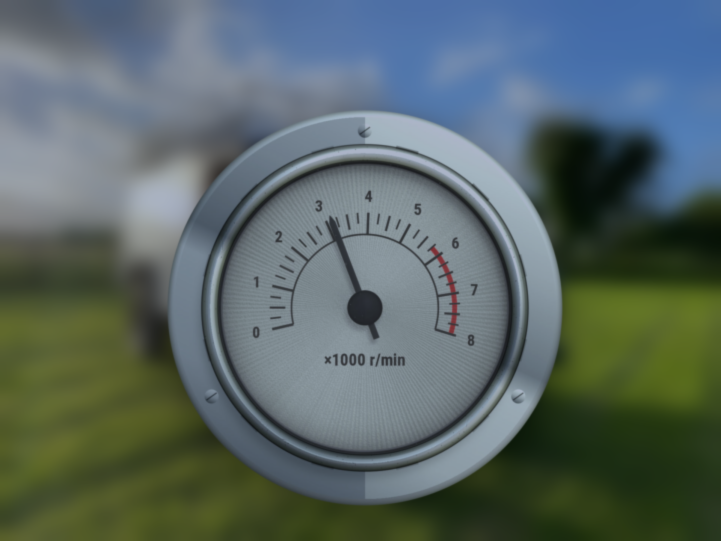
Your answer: 3125
